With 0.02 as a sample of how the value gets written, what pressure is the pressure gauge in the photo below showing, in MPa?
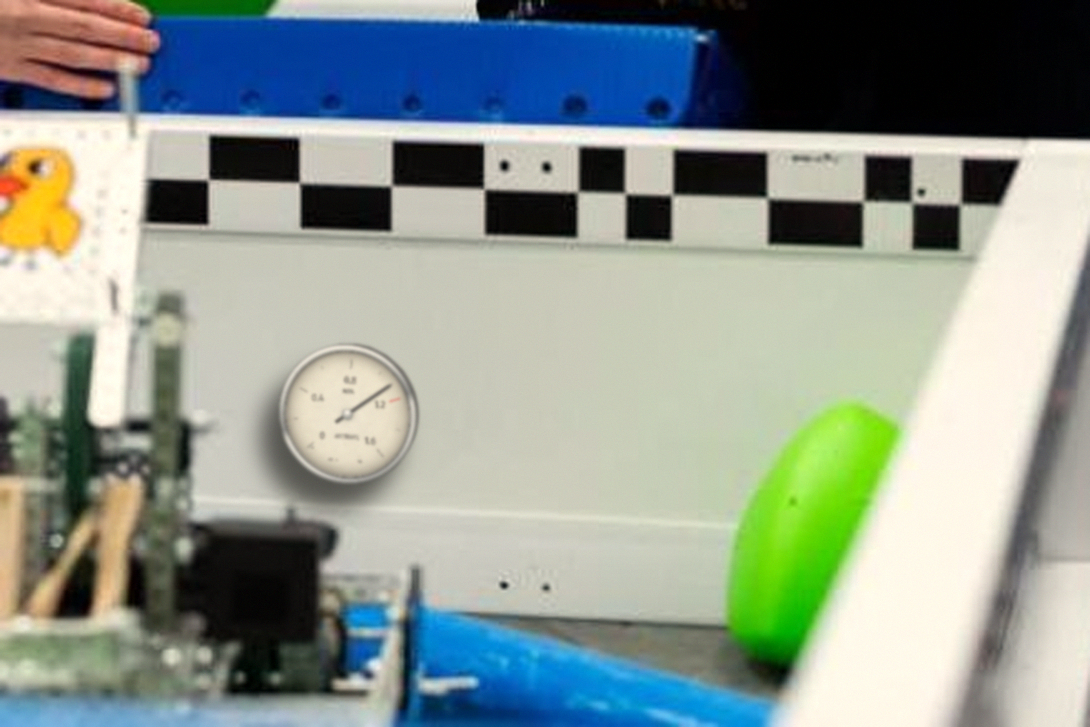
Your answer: 1.1
